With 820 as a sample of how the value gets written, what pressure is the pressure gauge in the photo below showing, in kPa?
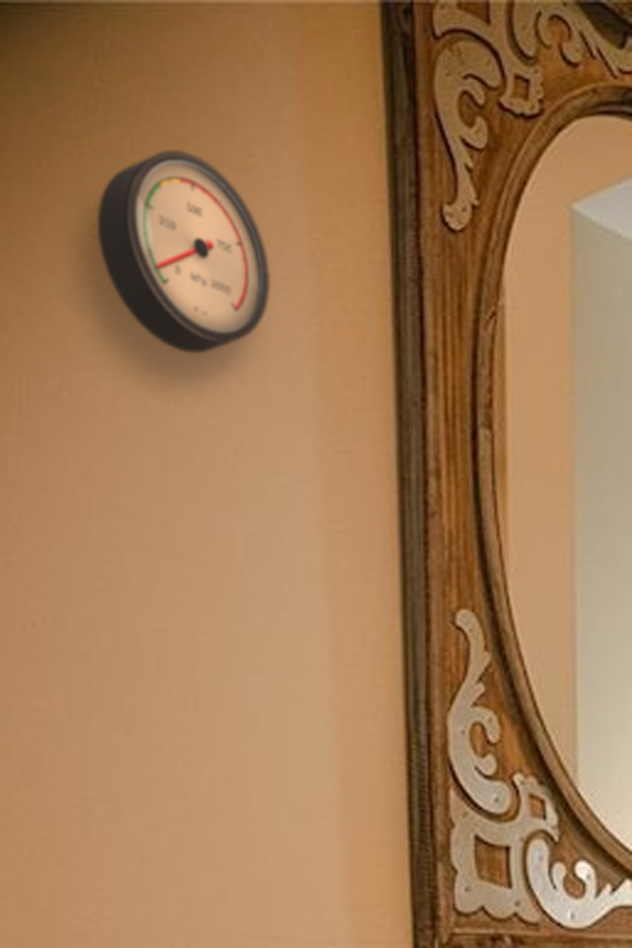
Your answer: 50
